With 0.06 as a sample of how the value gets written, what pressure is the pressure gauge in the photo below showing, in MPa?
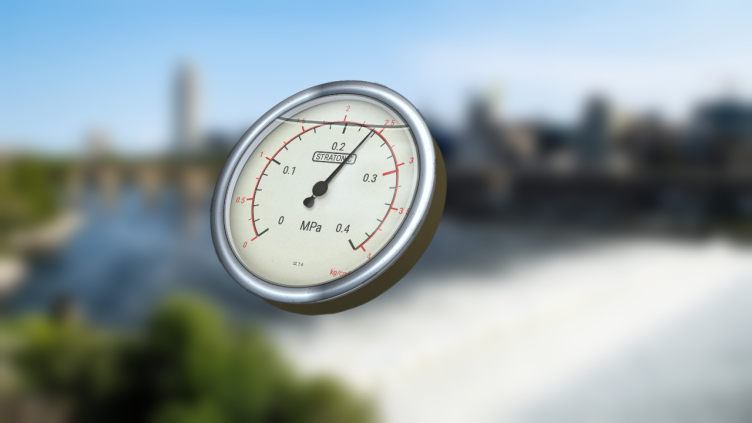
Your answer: 0.24
